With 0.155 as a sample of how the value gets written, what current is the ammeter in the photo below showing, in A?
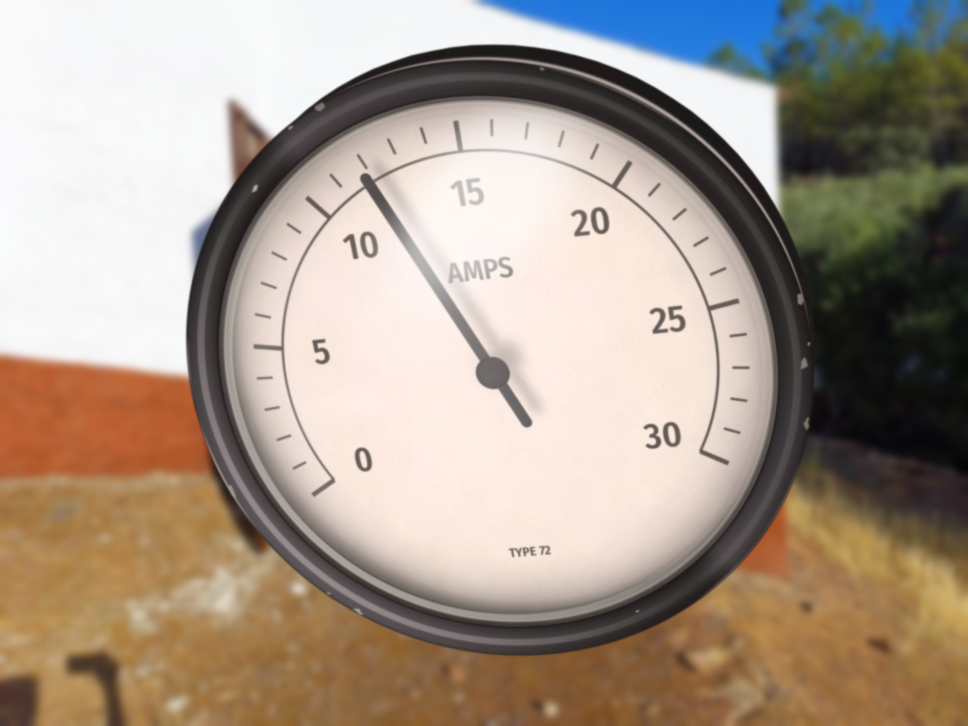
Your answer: 12
